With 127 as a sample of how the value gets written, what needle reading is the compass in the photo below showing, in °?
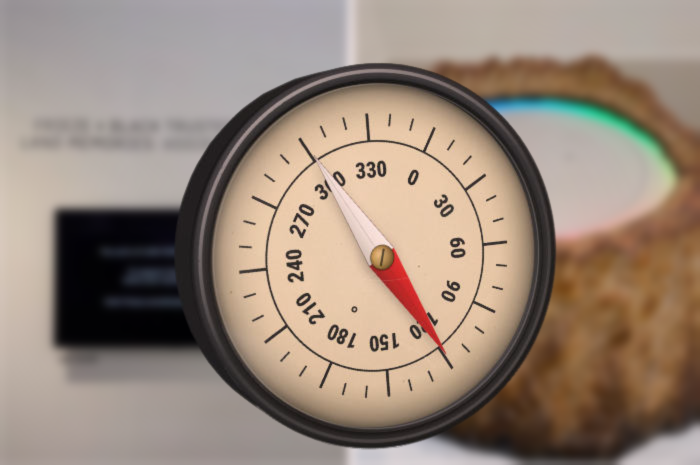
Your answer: 120
